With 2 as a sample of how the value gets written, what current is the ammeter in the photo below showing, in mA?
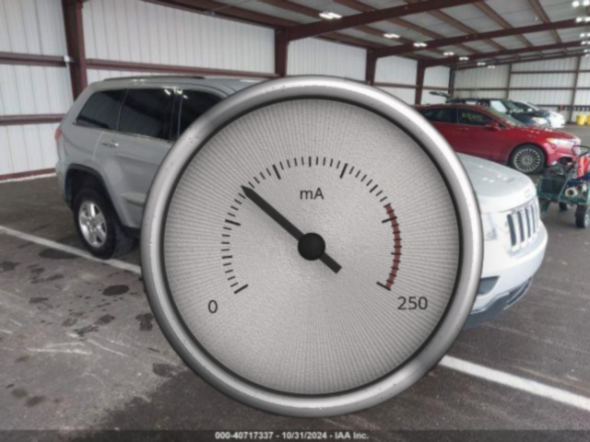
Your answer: 75
